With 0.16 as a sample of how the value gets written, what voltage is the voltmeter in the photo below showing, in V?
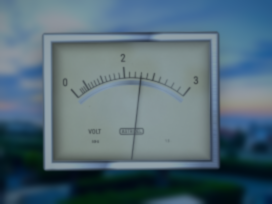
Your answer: 2.3
